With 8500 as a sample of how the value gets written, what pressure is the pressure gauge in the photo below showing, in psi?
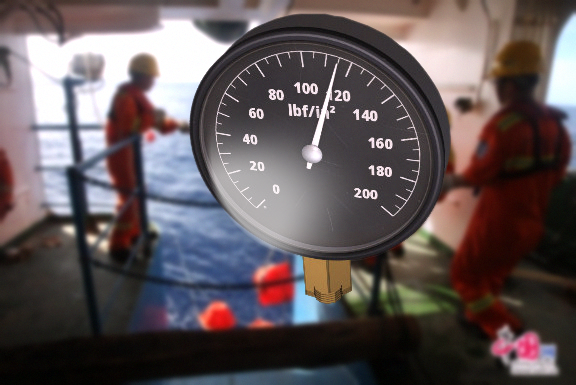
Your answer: 115
